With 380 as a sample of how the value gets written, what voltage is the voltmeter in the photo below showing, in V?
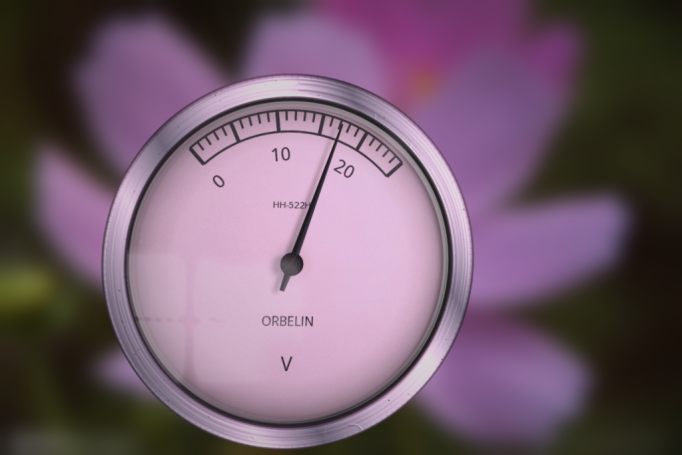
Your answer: 17
